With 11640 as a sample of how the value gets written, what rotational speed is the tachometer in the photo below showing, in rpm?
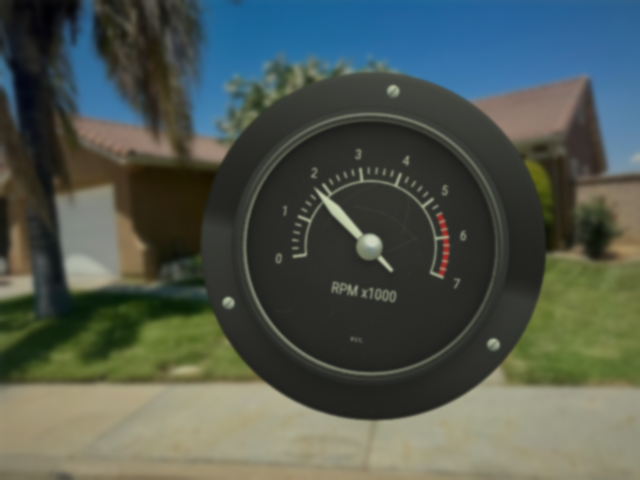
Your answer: 1800
